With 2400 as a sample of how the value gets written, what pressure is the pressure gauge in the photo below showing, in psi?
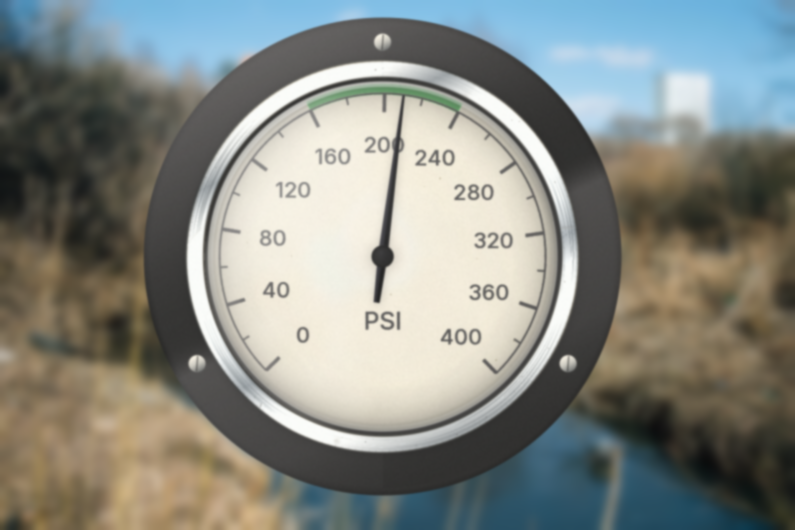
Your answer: 210
